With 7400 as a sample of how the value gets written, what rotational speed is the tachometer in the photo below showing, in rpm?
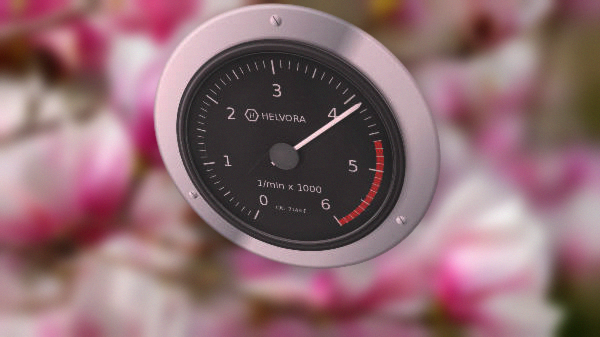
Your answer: 4100
